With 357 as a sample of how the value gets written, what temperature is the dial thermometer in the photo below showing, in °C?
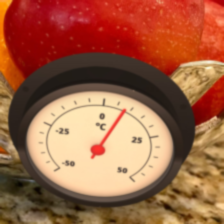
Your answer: 7.5
